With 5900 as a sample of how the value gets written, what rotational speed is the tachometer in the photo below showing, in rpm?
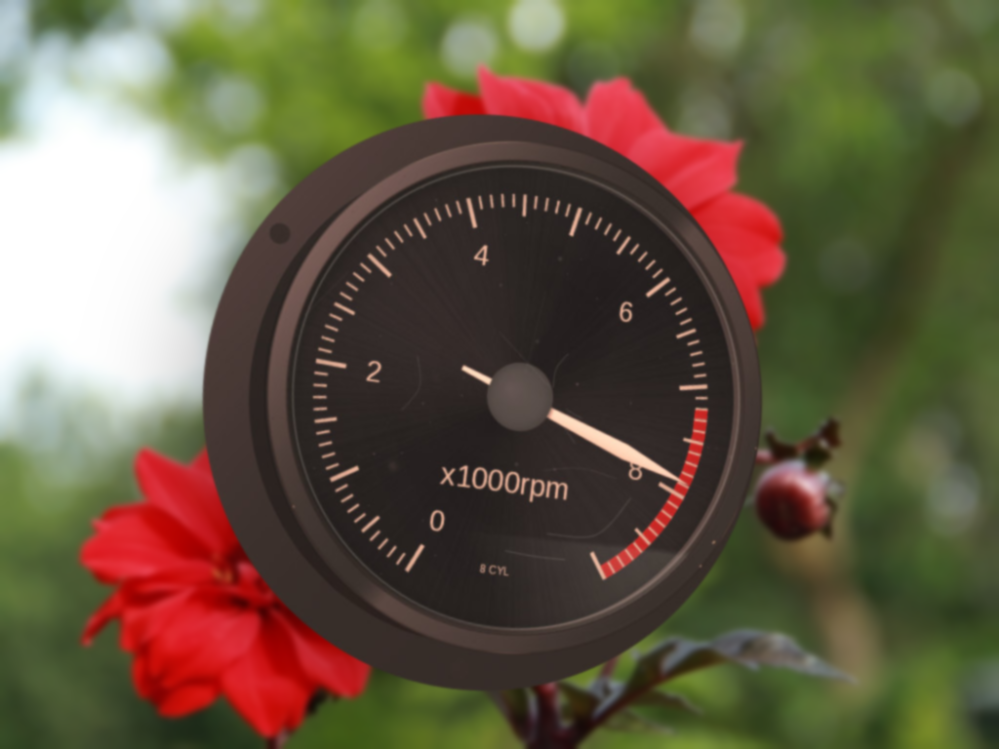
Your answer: 7900
